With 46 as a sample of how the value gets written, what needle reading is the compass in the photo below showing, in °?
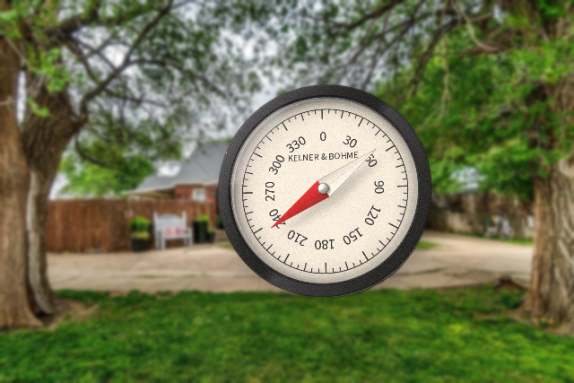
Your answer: 235
